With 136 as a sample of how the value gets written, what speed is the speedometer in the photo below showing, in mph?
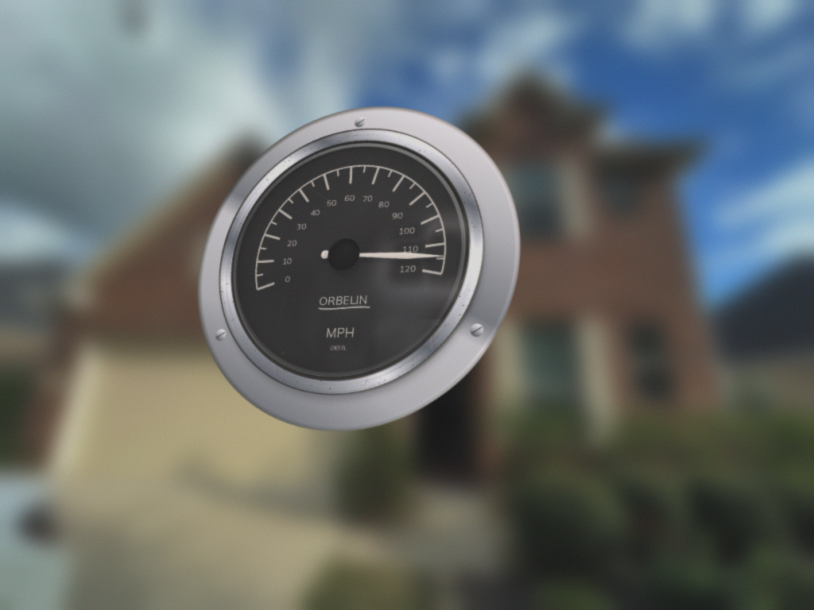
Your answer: 115
